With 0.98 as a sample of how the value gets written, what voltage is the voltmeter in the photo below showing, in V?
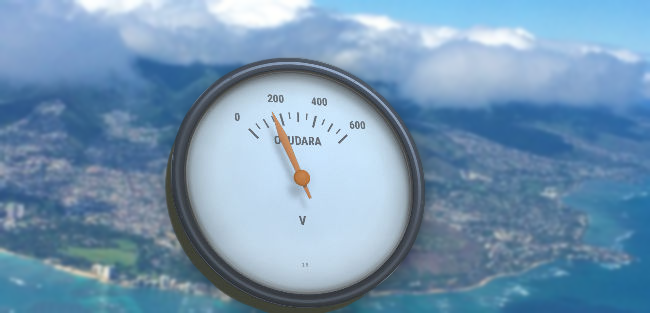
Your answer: 150
